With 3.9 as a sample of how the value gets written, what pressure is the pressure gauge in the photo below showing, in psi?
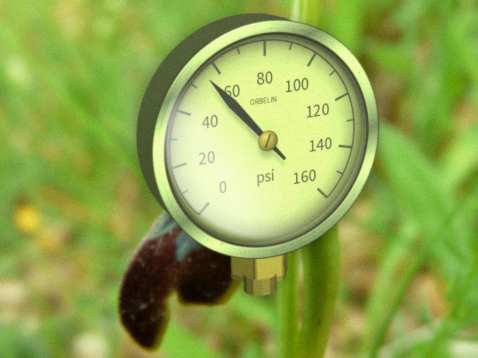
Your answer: 55
